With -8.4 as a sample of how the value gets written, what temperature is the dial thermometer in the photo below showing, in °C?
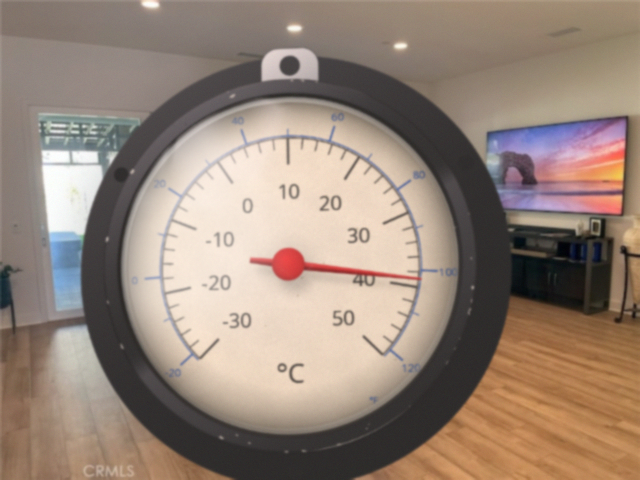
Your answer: 39
